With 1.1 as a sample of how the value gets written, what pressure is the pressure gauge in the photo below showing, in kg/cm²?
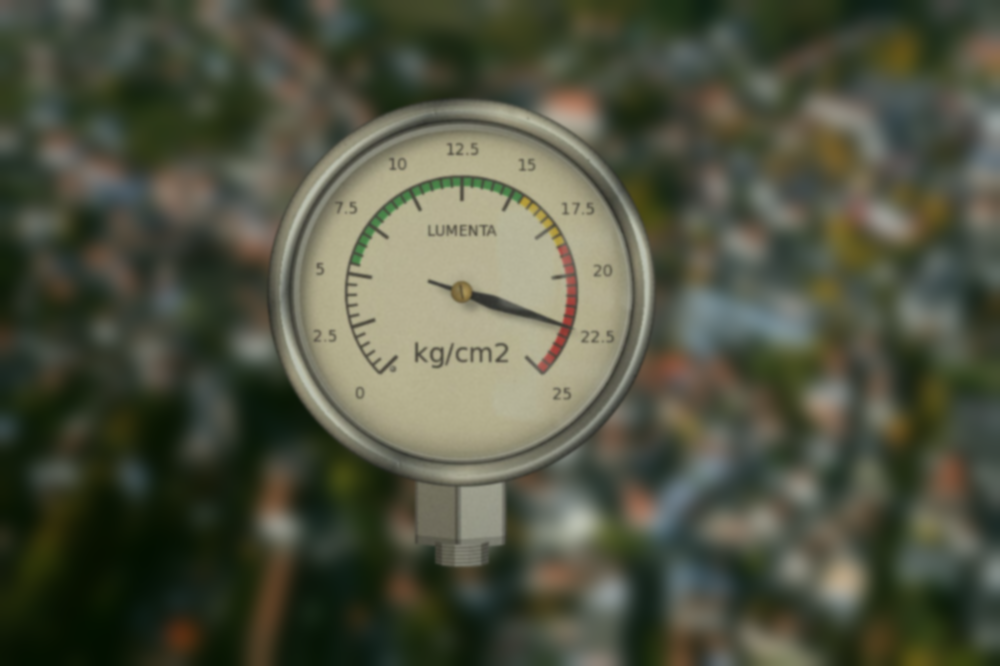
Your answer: 22.5
